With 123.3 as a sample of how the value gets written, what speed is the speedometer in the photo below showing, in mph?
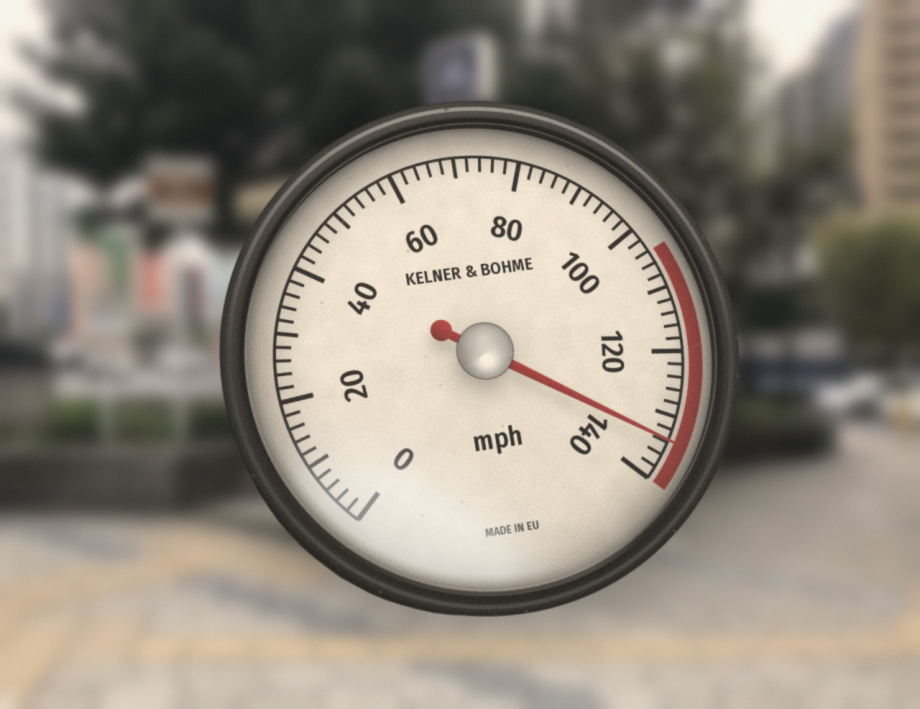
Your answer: 134
